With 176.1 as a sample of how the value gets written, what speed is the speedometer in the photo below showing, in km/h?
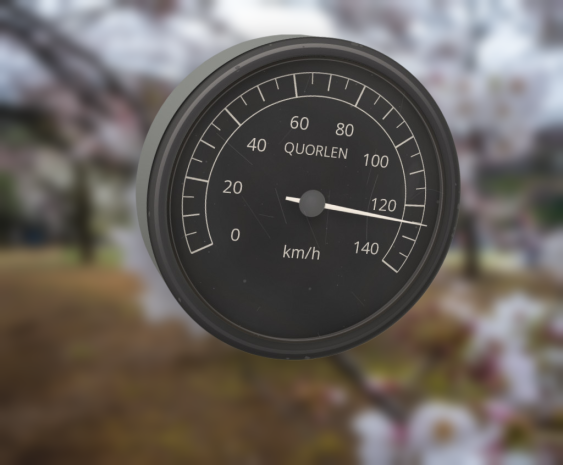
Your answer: 125
